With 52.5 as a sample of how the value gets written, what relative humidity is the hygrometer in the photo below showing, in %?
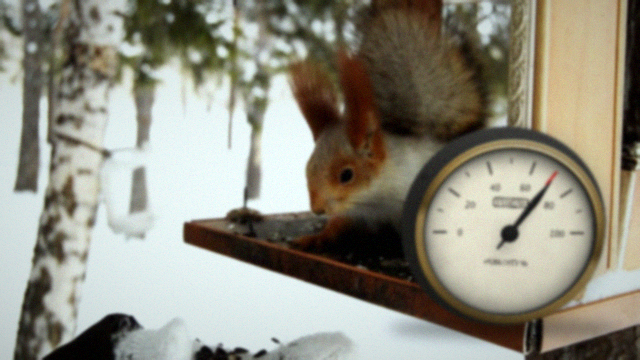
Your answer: 70
